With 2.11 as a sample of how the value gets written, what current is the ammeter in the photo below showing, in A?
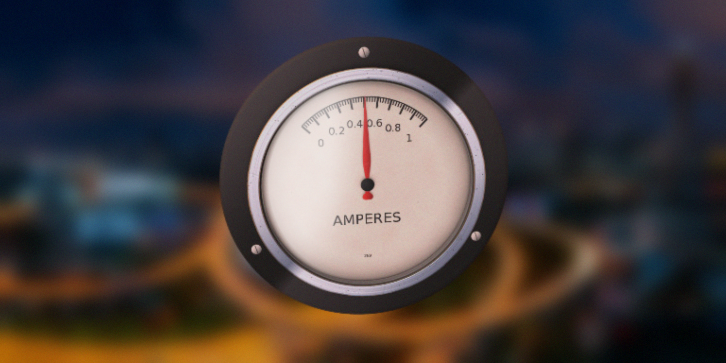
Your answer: 0.5
